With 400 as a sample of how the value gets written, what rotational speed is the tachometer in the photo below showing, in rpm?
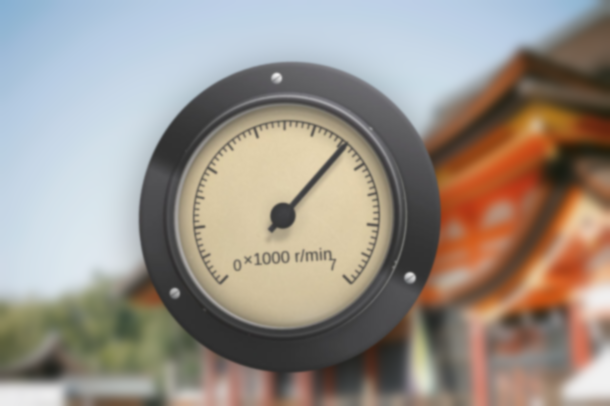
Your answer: 4600
